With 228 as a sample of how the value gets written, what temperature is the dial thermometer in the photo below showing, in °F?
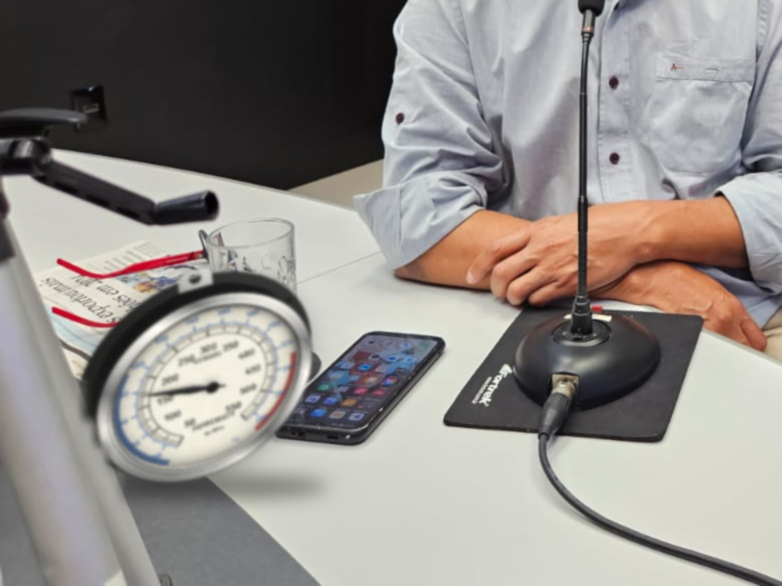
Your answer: 175
